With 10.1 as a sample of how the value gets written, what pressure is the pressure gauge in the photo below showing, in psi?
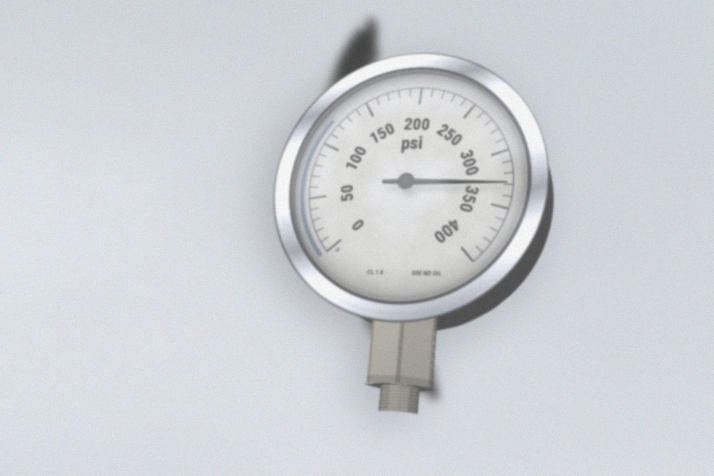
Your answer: 330
